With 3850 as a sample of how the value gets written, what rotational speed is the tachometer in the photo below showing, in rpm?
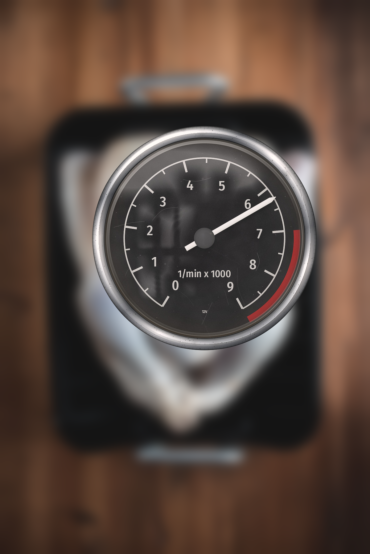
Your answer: 6250
